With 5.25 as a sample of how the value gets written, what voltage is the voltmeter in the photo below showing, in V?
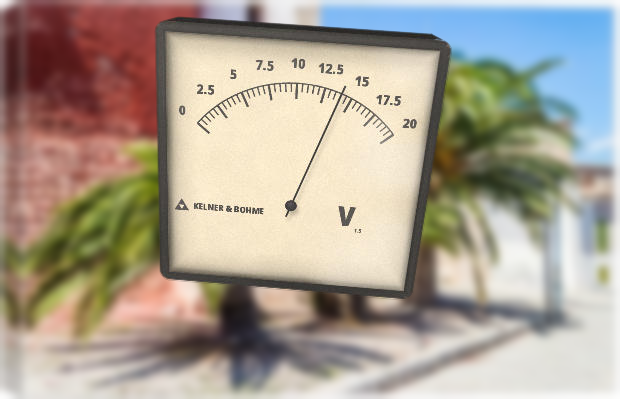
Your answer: 14
